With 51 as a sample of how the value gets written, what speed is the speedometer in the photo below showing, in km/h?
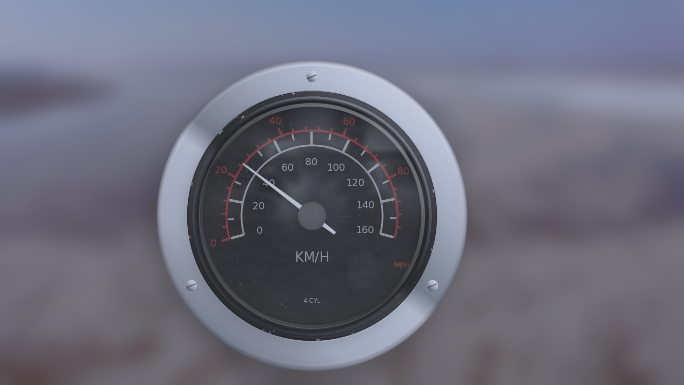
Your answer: 40
